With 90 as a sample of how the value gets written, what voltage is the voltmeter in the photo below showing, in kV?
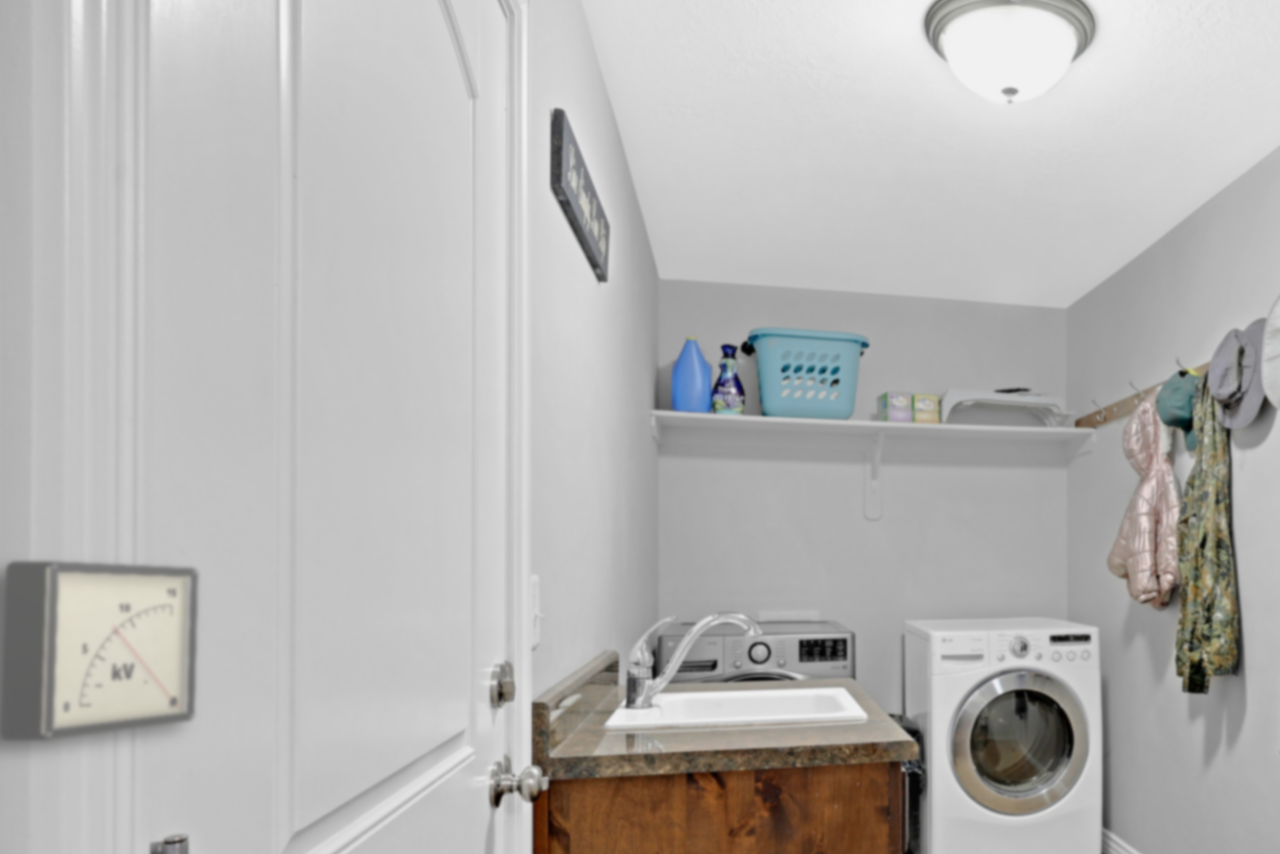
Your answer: 8
